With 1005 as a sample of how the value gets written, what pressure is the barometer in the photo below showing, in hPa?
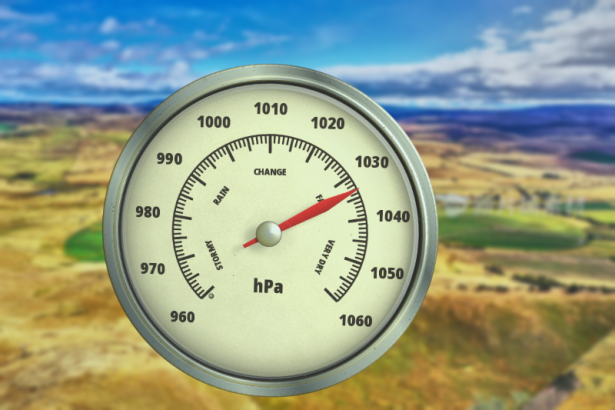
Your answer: 1033
